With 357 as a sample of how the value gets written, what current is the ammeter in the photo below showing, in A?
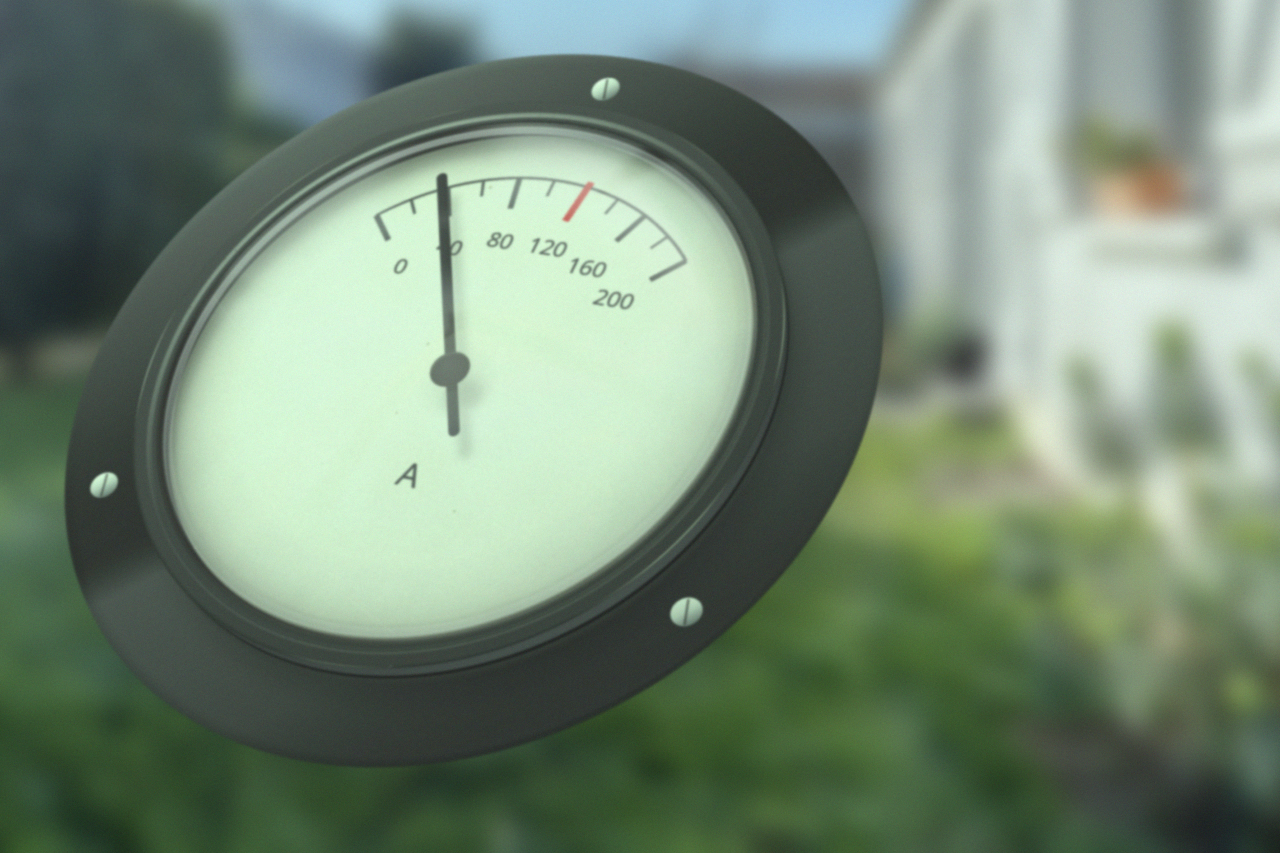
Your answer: 40
